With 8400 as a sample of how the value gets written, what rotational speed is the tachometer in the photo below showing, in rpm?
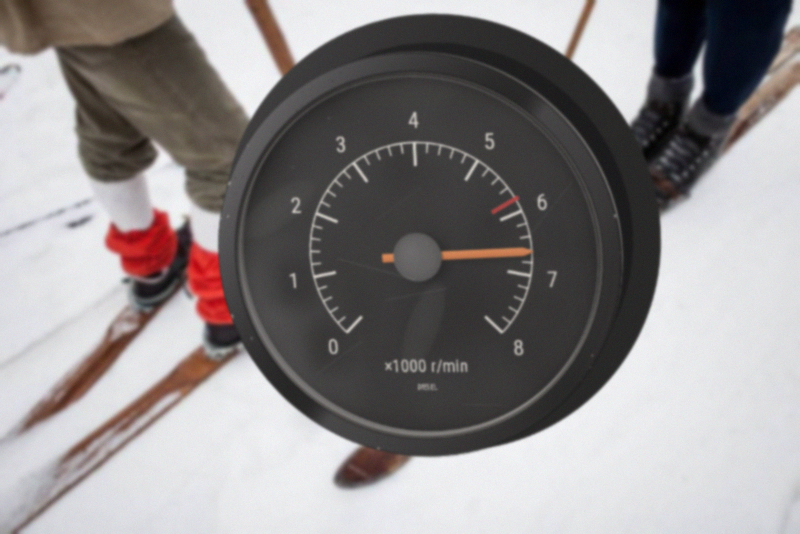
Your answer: 6600
